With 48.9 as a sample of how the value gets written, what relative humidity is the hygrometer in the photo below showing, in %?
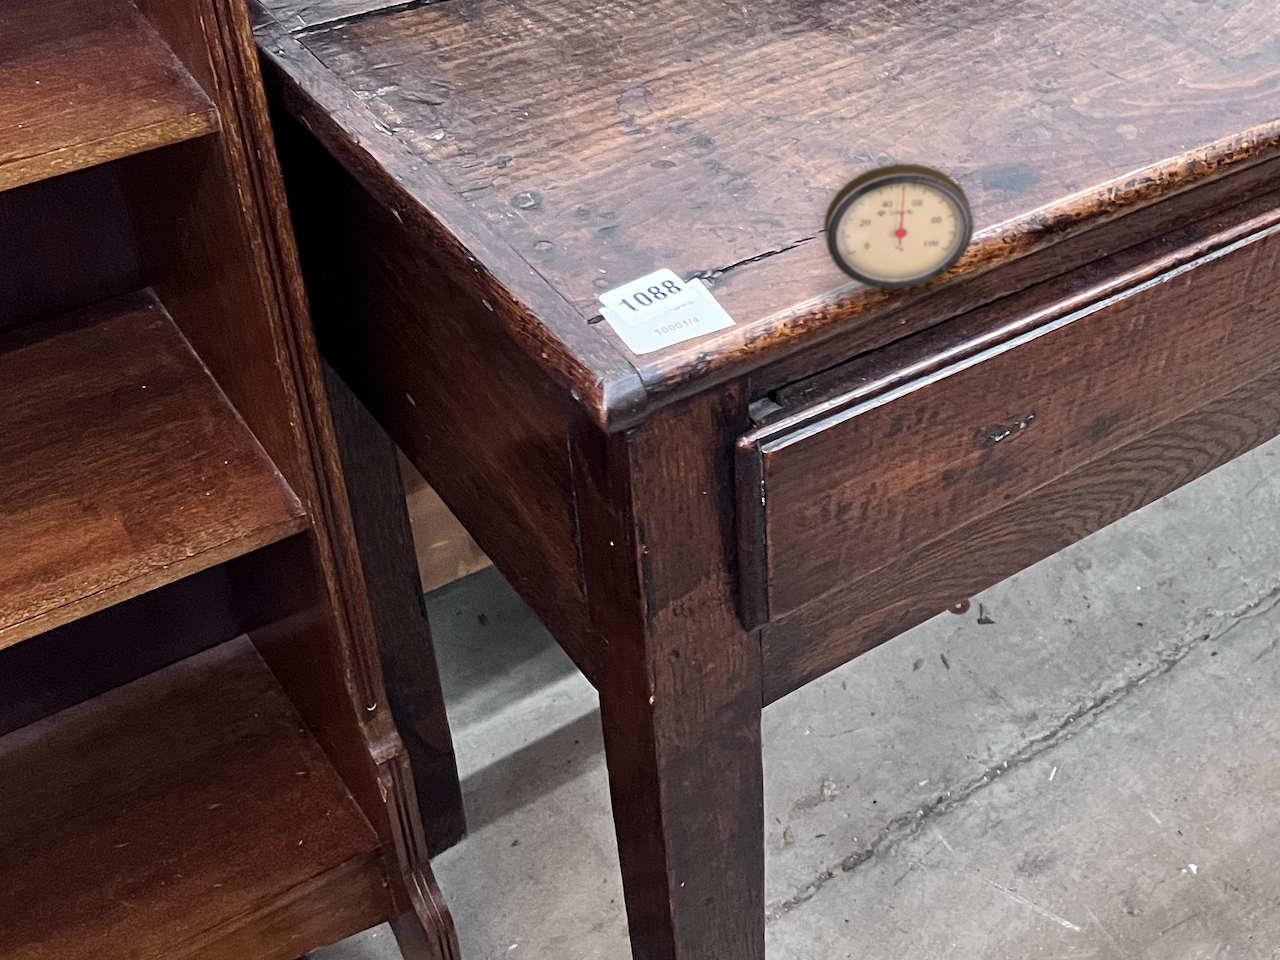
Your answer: 50
